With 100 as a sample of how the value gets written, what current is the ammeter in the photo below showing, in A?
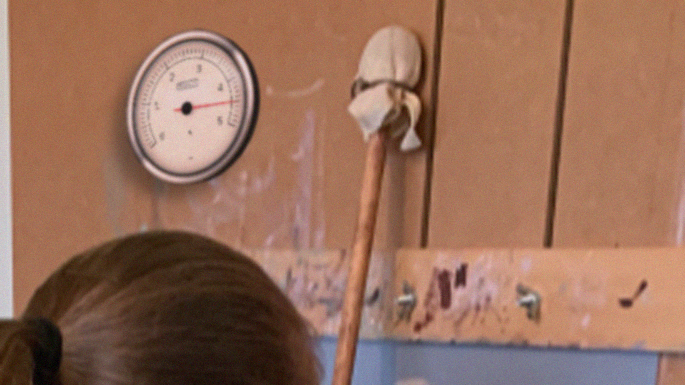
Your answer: 4.5
